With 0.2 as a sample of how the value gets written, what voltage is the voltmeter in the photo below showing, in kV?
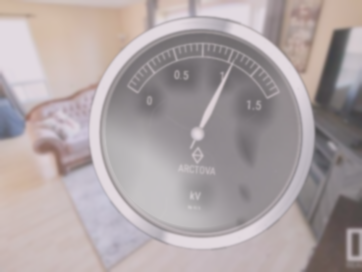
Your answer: 1.05
